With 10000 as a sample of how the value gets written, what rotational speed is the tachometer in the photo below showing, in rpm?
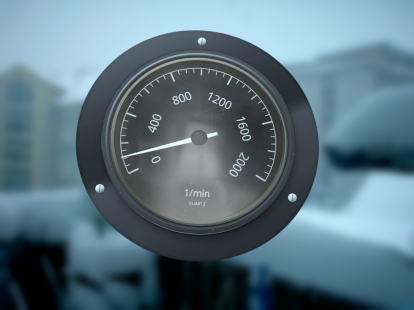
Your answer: 100
